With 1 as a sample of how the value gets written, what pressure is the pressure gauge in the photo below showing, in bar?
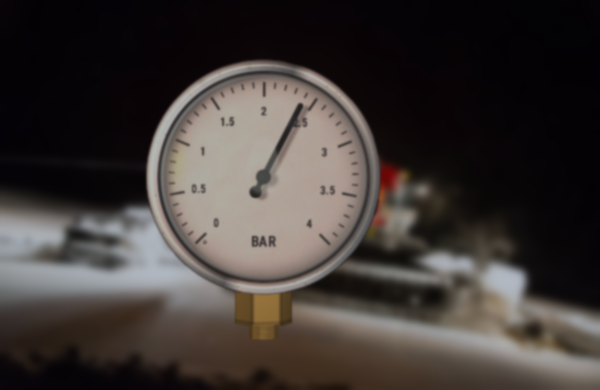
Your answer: 2.4
